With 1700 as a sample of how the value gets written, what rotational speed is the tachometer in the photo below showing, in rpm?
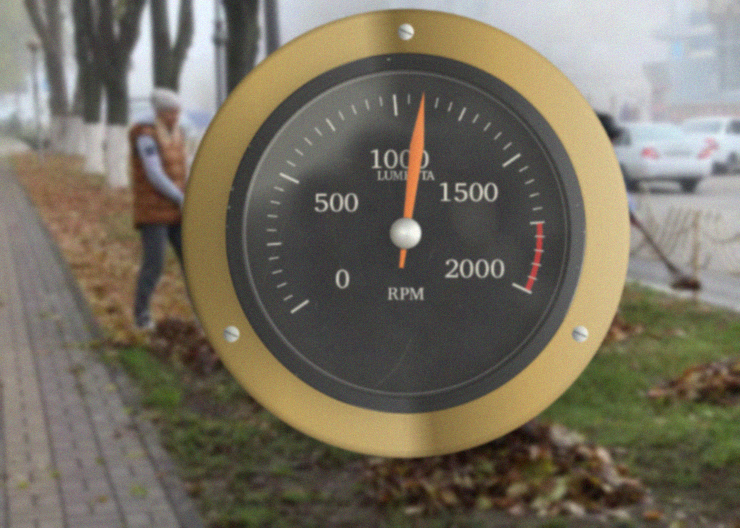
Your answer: 1100
